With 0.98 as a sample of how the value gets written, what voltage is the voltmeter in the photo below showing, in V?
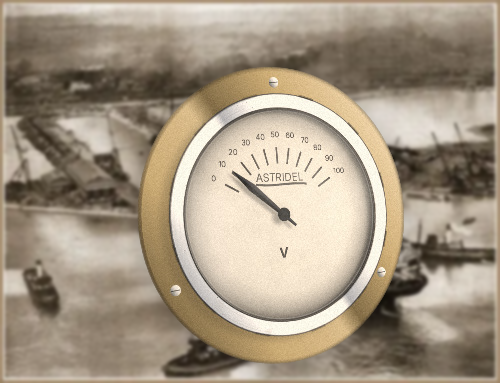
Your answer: 10
